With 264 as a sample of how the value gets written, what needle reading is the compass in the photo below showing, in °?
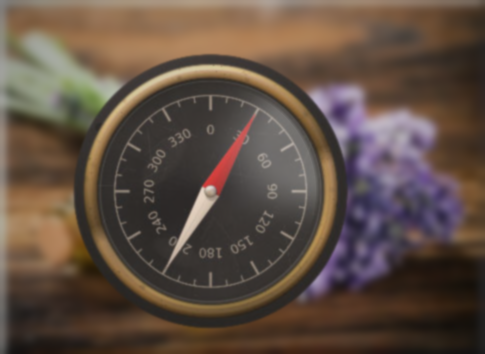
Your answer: 30
